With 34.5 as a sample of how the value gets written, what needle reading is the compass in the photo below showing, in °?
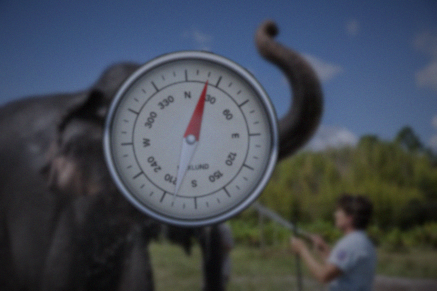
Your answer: 20
